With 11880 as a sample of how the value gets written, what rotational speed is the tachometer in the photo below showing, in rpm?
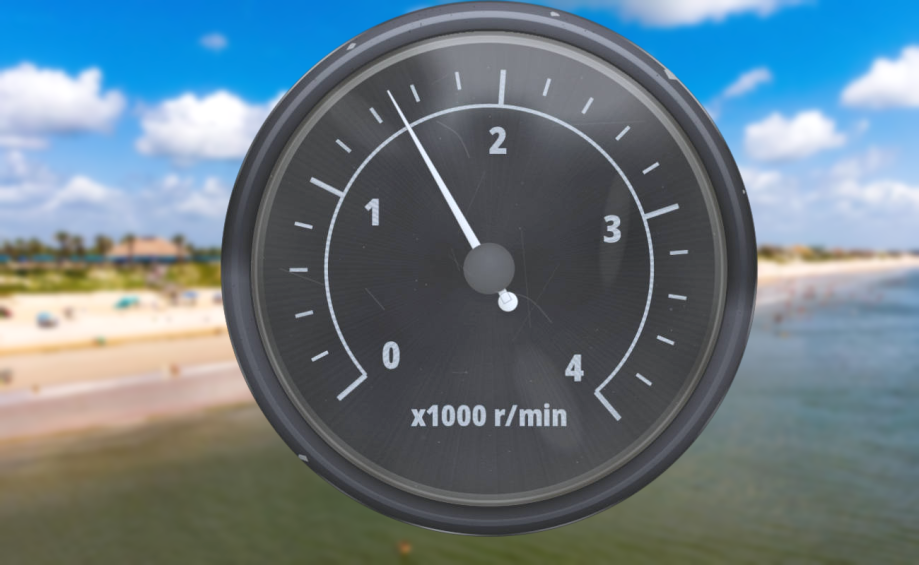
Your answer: 1500
